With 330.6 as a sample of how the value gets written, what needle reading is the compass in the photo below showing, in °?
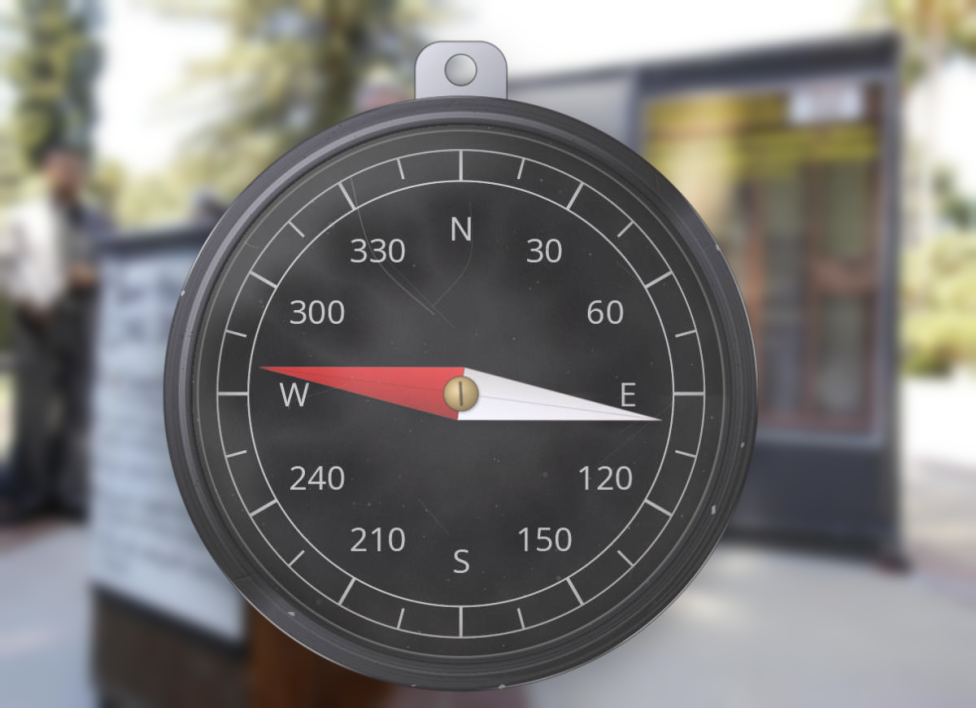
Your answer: 277.5
